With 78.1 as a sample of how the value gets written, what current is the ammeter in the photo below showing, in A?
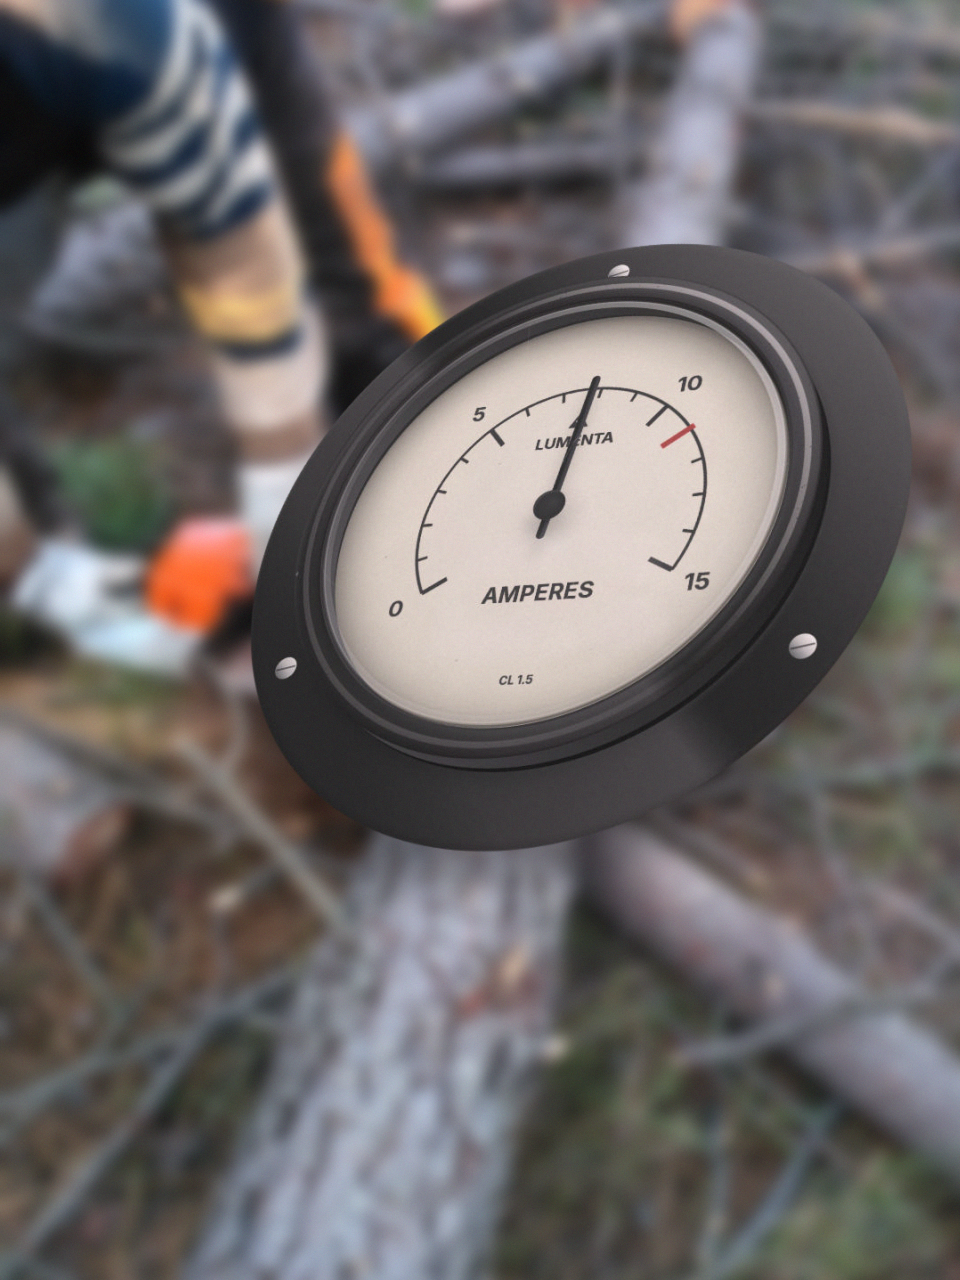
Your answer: 8
